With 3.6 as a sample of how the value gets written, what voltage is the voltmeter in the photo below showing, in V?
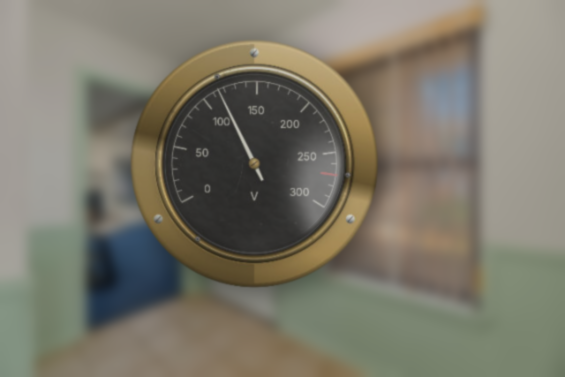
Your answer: 115
